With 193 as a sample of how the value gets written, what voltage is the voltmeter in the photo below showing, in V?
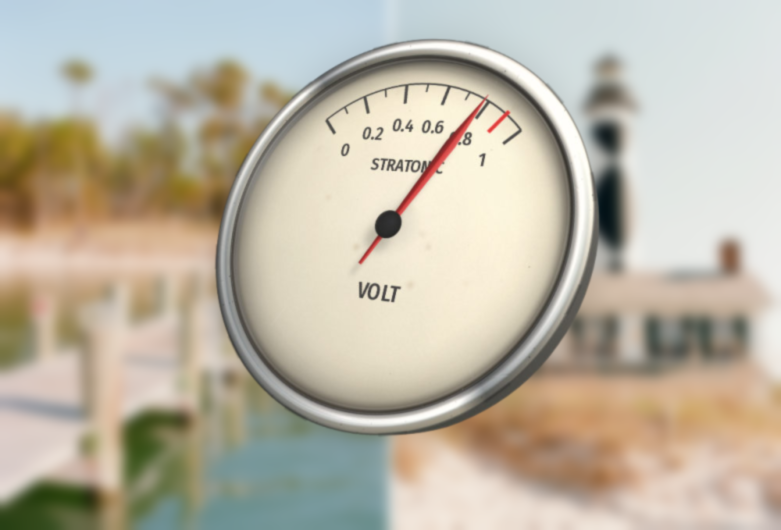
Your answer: 0.8
